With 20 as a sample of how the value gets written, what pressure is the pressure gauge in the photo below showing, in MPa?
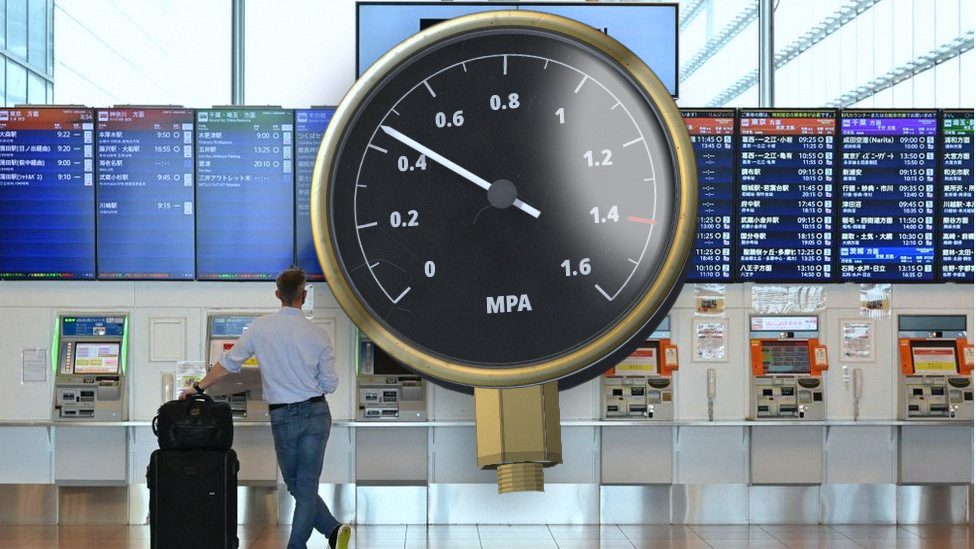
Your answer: 0.45
